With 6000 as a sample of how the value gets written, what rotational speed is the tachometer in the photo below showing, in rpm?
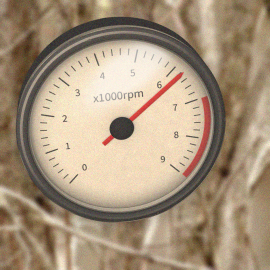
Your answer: 6200
